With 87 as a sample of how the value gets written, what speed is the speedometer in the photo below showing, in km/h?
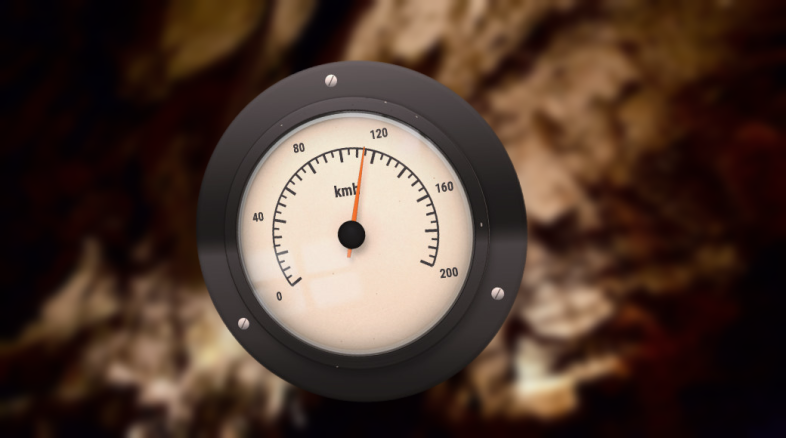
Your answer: 115
